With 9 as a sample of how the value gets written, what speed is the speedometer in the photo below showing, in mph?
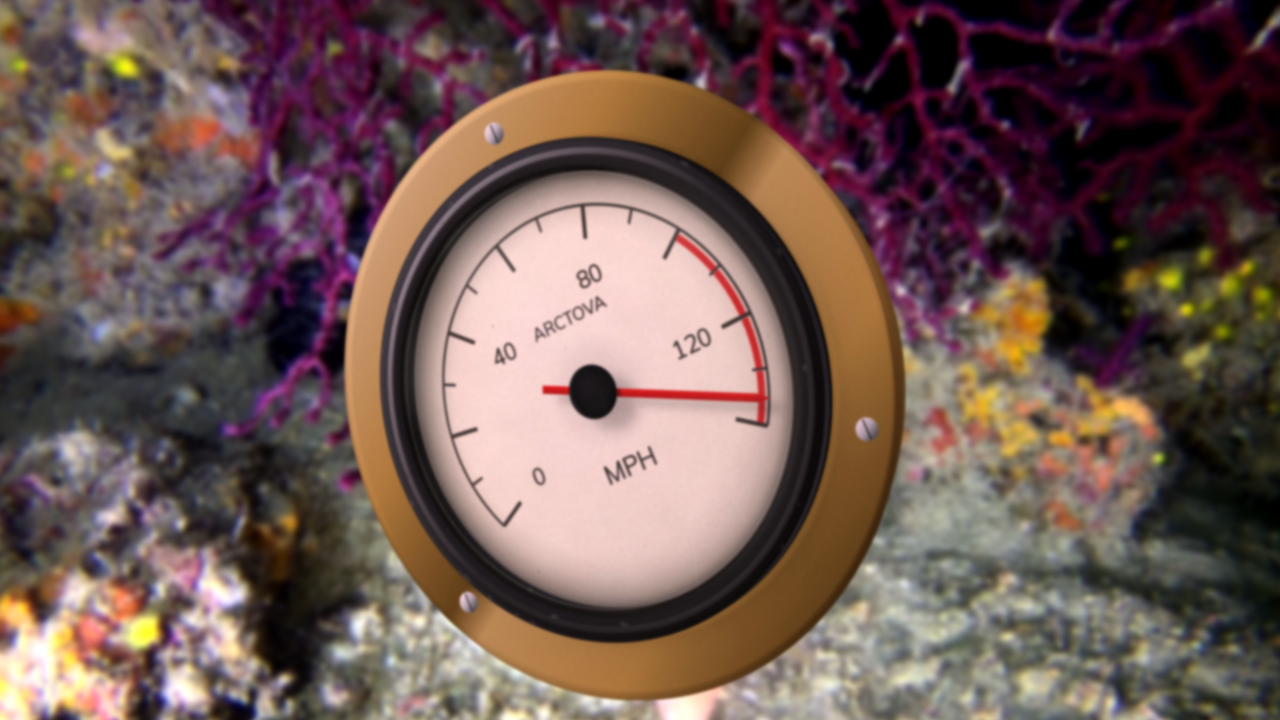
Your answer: 135
